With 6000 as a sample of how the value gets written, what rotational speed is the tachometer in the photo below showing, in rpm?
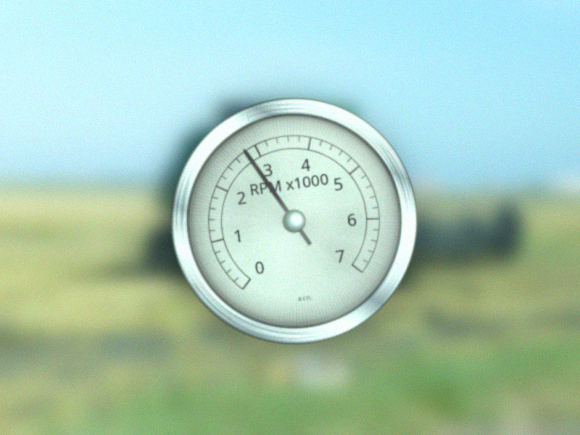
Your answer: 2800
